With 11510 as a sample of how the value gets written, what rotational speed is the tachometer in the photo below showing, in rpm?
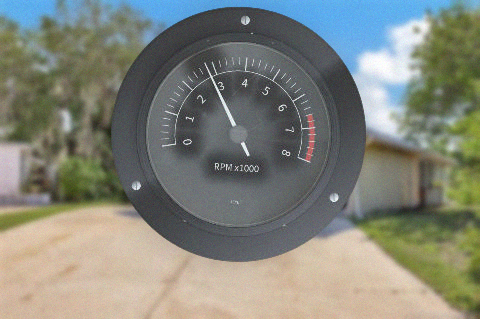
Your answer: 2800
